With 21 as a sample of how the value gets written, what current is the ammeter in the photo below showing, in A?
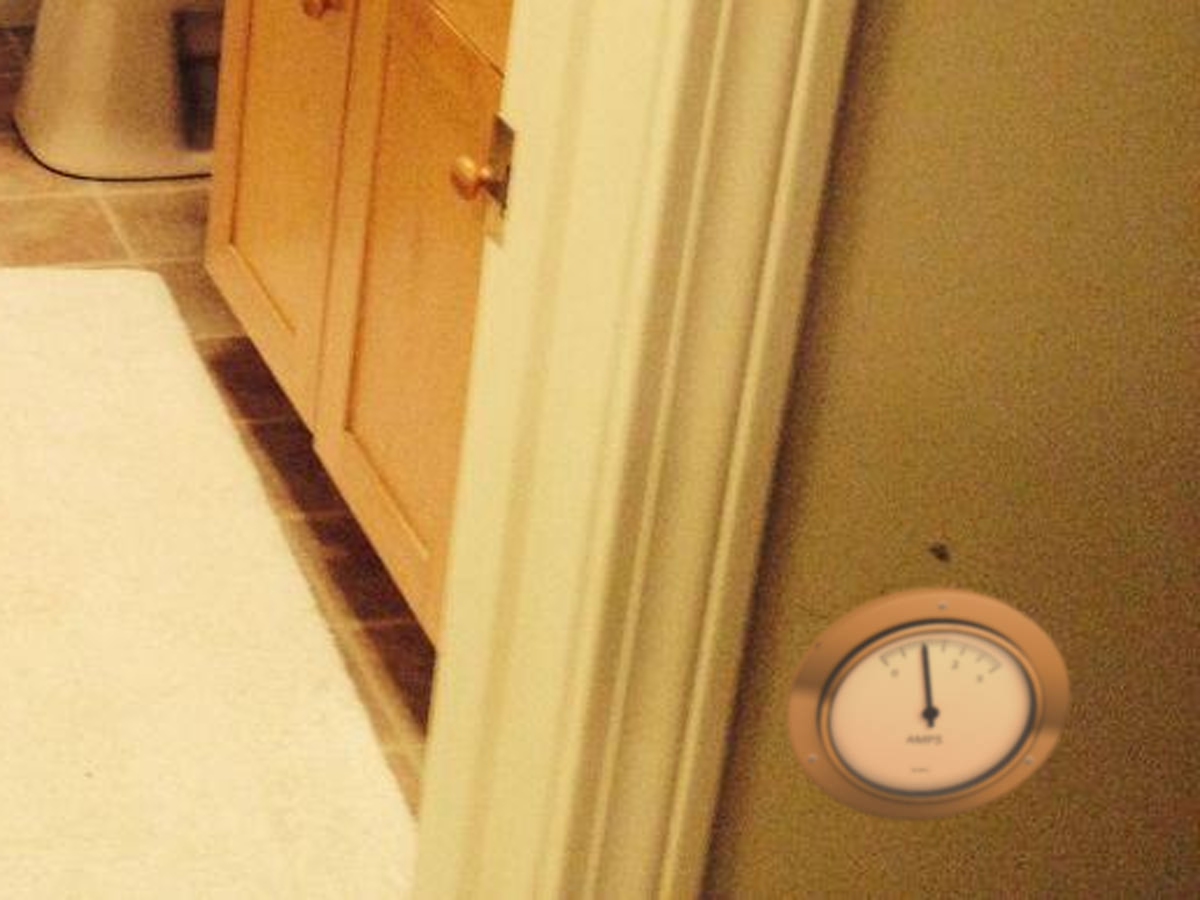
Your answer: 1
